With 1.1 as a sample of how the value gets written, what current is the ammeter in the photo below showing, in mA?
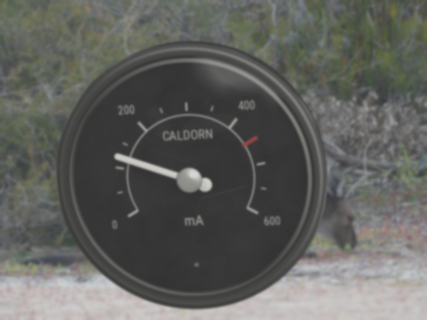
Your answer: 125
